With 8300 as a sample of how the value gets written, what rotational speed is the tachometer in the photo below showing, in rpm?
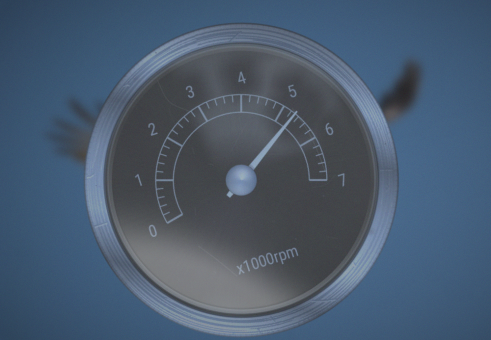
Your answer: 5300
